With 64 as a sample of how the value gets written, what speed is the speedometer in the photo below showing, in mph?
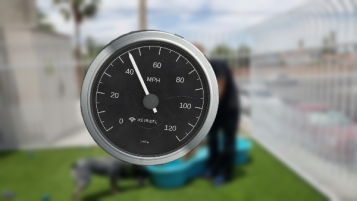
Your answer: 45
